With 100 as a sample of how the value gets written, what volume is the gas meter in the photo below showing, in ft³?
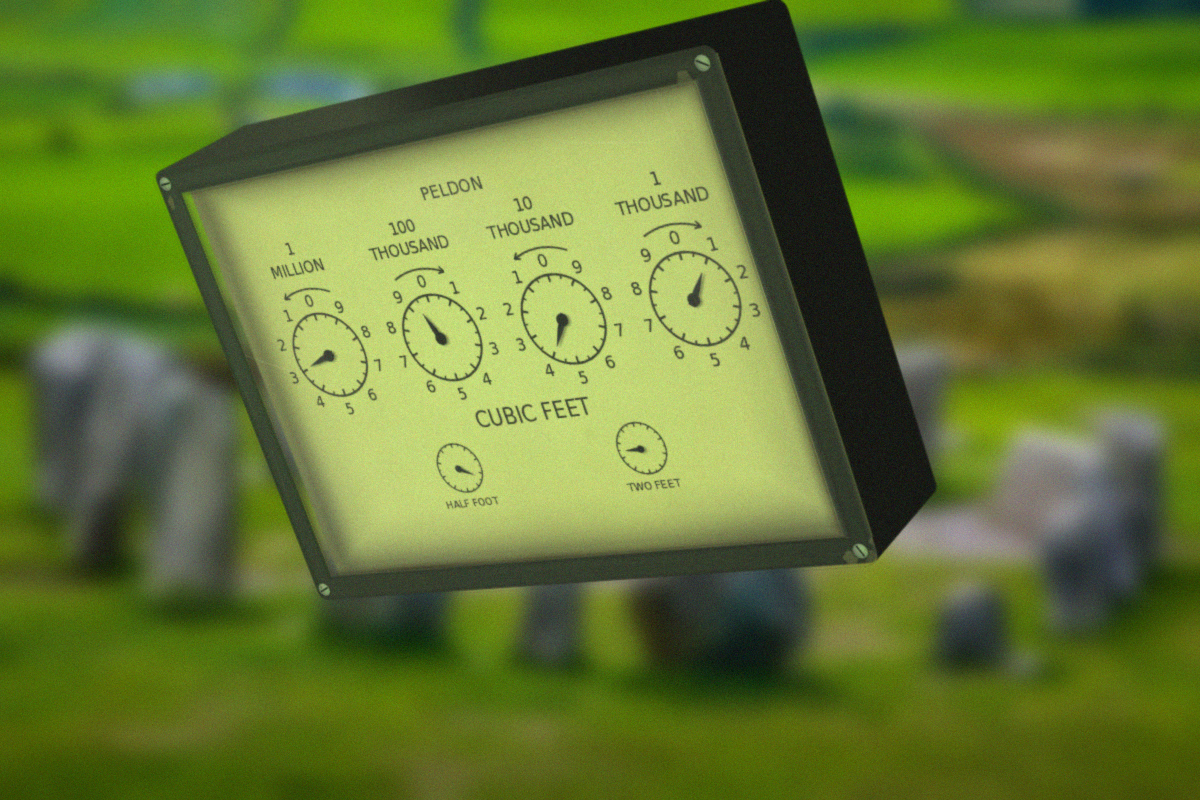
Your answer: 294100
